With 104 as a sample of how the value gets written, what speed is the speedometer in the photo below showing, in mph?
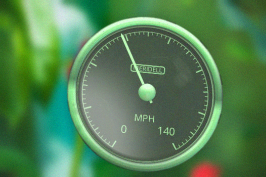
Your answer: 58
